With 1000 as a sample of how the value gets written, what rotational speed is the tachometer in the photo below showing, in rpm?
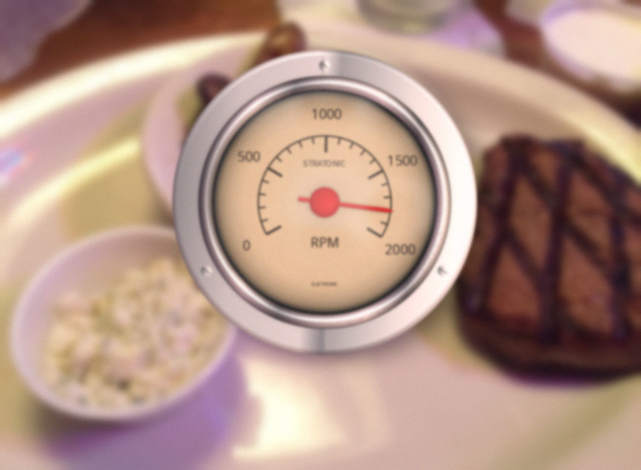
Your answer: 1800
